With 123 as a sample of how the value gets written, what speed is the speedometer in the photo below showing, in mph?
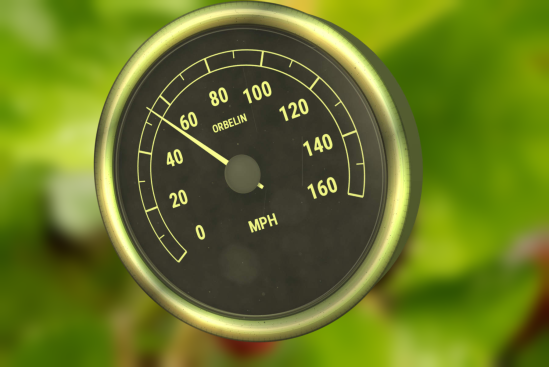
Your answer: 55
